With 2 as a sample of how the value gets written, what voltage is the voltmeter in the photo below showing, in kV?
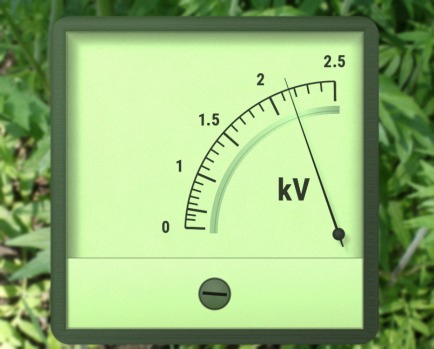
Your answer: 2.15
